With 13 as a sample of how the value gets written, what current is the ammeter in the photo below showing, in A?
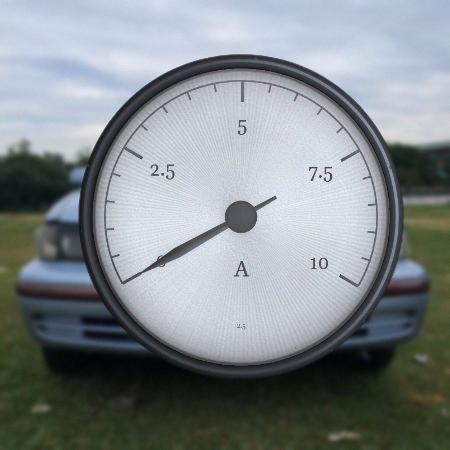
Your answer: 0
